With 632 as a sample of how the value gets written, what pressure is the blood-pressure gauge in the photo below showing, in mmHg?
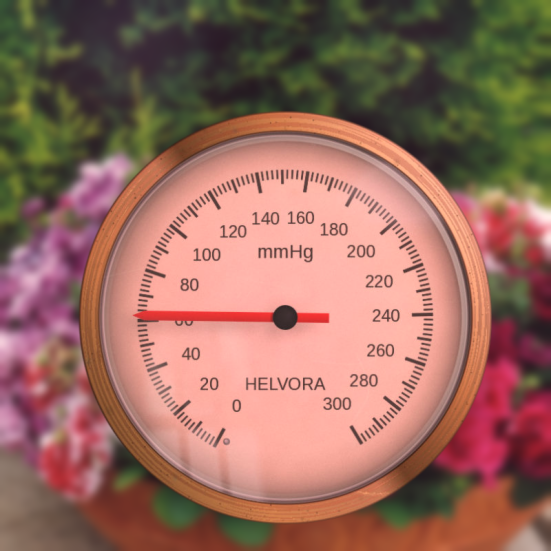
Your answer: 62
